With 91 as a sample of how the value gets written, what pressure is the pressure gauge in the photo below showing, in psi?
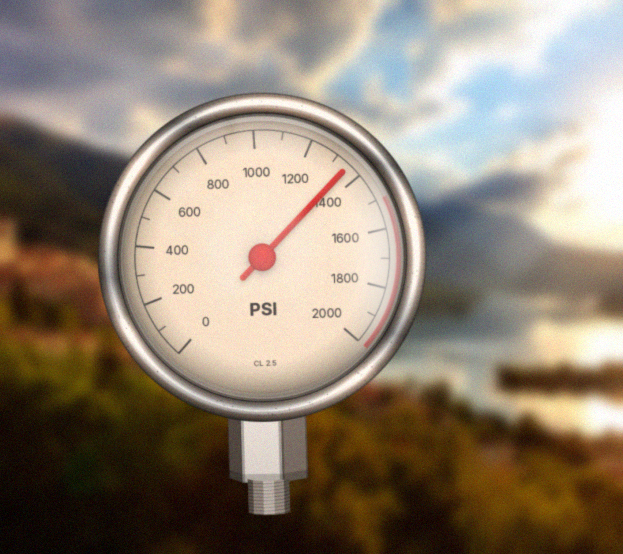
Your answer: 1350
